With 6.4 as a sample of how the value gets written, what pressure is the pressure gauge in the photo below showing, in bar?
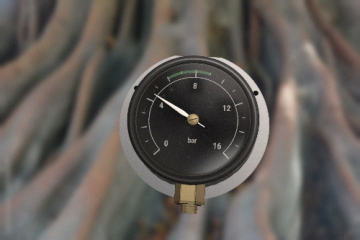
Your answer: 4.5
